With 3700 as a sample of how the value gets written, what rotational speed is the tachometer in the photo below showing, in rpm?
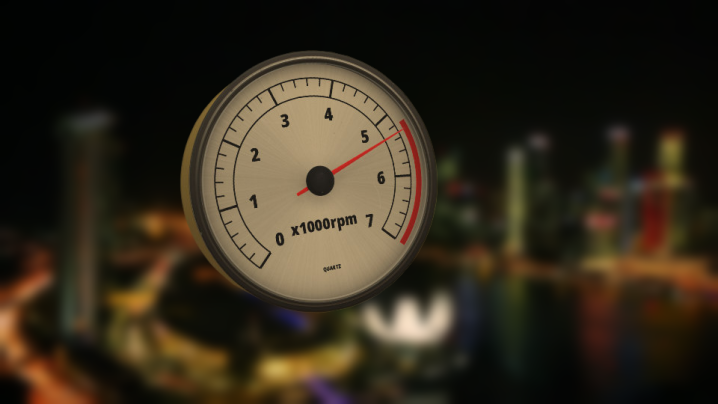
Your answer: 5300
